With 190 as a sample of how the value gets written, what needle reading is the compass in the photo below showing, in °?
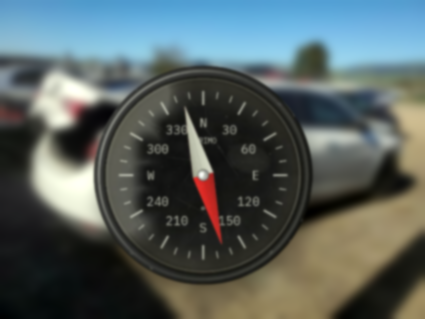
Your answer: 165
